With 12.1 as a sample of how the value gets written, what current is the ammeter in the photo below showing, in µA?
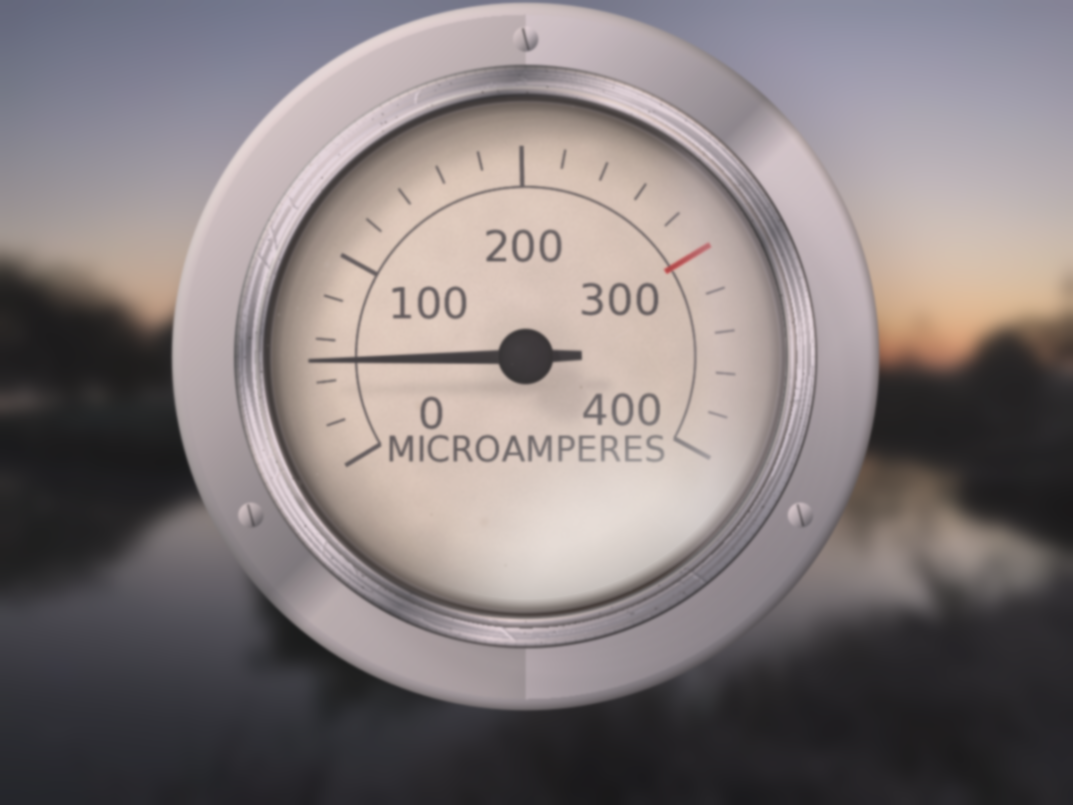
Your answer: 50
